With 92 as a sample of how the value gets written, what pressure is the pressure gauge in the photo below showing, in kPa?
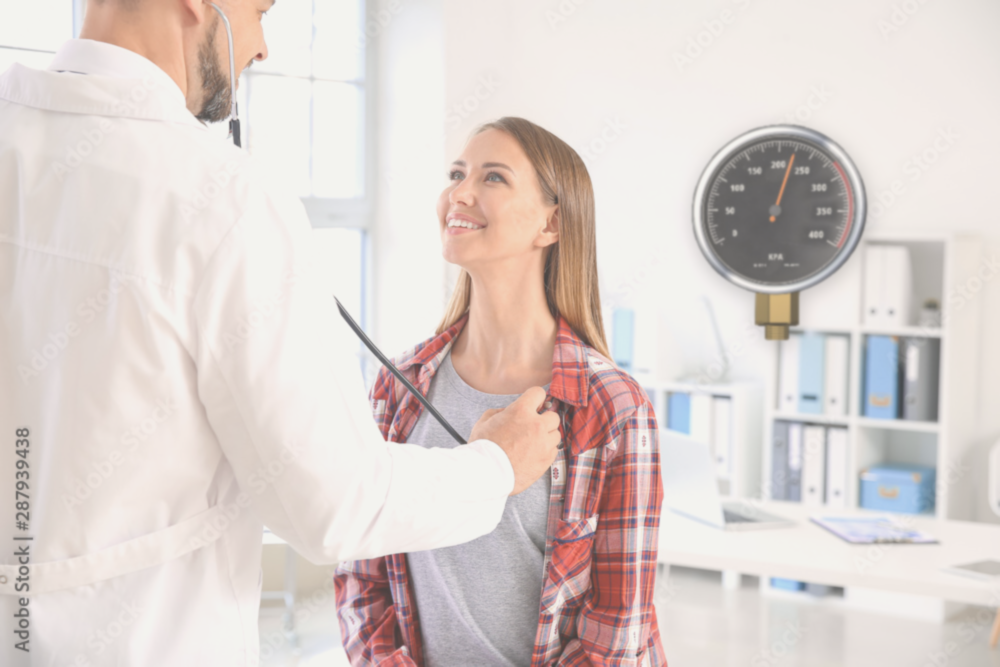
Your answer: 225
